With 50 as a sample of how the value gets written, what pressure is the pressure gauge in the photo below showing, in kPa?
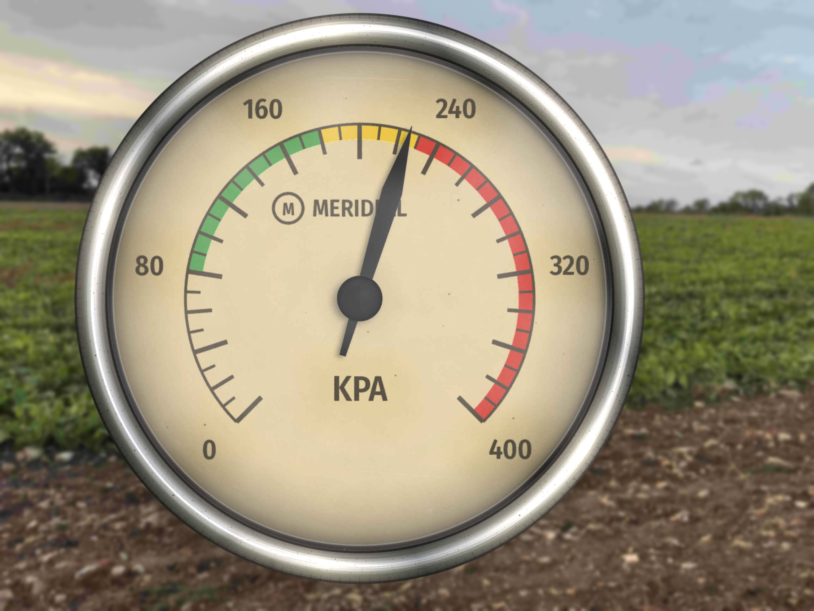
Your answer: 225
